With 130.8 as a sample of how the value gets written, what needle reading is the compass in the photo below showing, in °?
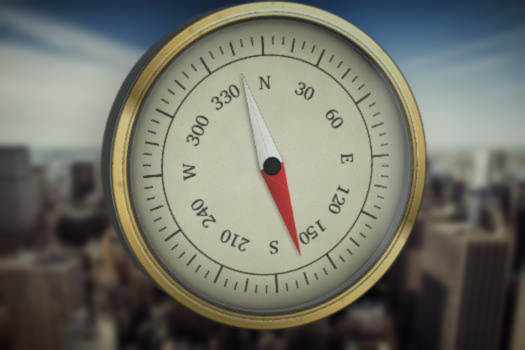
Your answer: 165
